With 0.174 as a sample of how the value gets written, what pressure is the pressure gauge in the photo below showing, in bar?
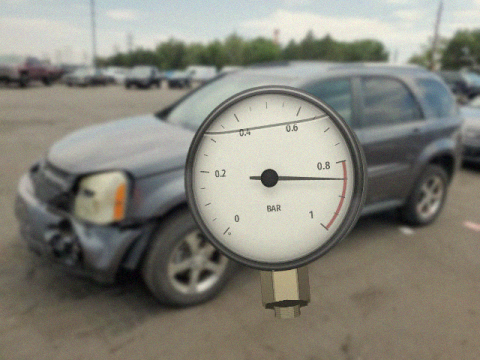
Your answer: 0.85
